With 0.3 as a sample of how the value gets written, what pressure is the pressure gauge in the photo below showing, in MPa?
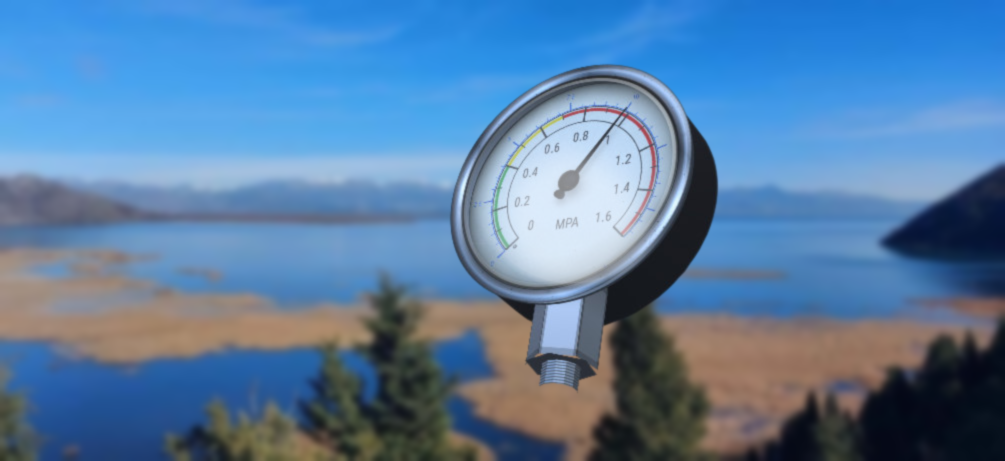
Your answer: 1
